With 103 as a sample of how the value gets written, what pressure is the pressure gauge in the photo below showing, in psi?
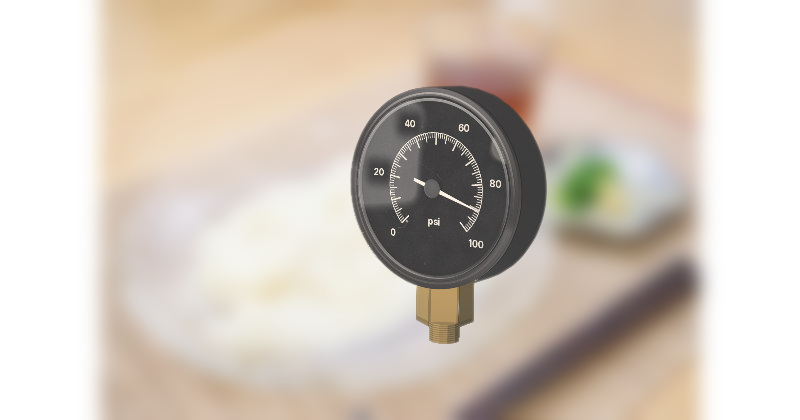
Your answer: 90
